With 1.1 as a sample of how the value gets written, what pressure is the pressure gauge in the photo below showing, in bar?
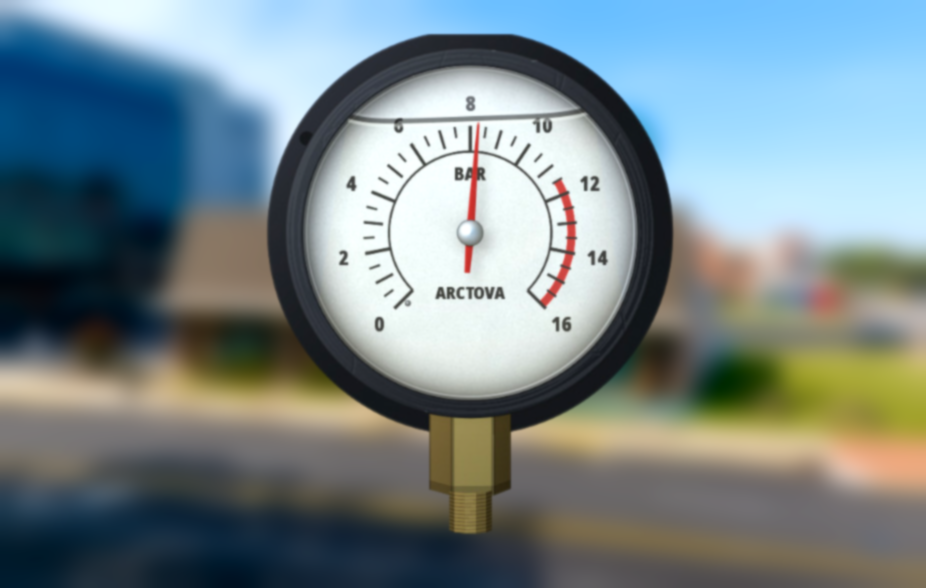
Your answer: 8.25
